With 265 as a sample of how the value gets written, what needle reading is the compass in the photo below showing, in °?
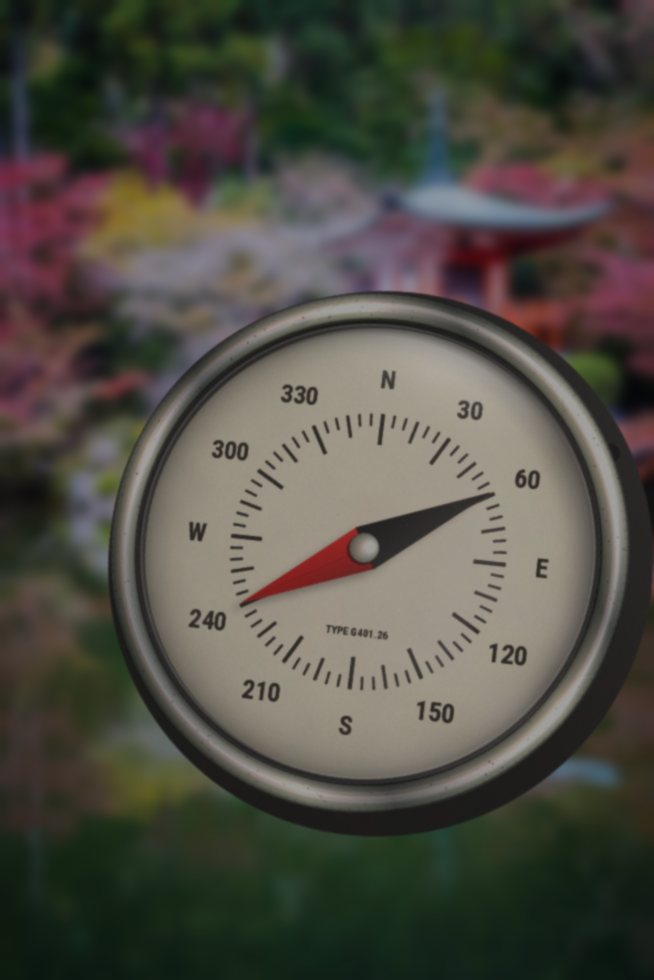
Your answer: 240
